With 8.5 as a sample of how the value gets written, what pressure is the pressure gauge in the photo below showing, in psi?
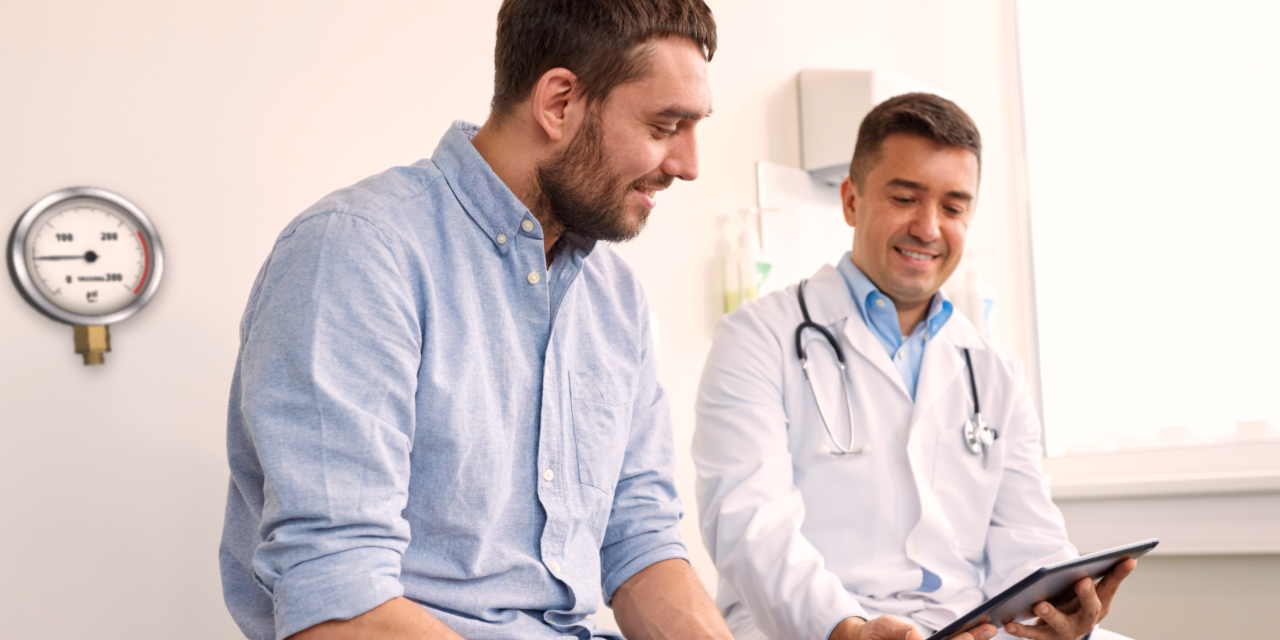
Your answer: 50
